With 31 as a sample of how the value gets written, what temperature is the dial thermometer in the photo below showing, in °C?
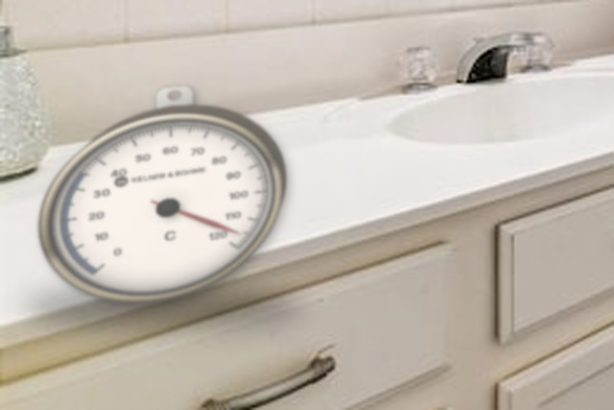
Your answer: 115
